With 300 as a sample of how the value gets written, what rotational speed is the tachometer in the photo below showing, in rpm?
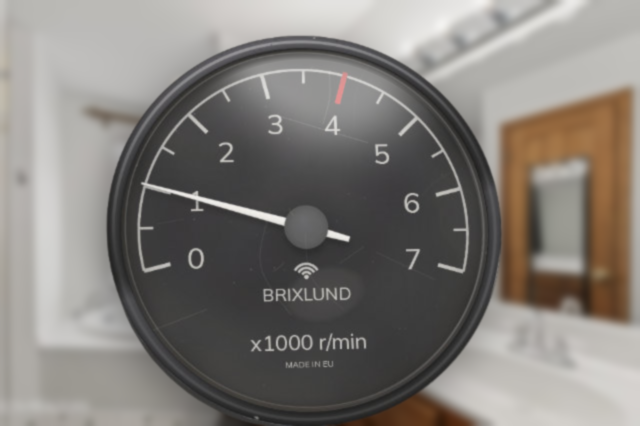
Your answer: 1000
